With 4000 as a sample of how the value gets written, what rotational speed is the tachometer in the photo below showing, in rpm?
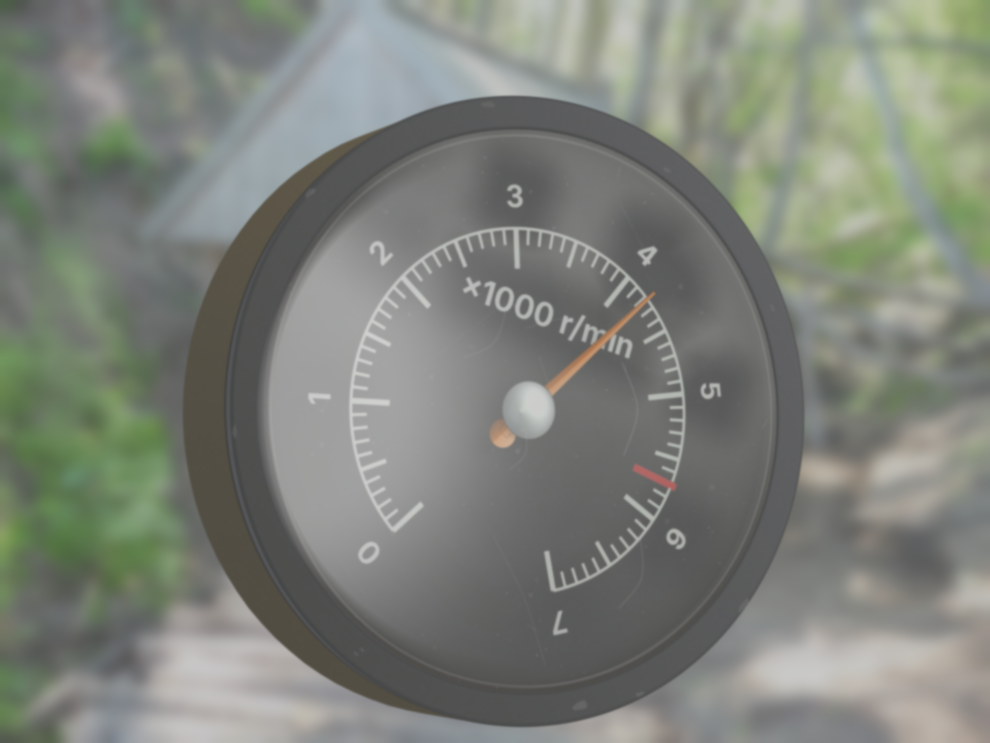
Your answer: 4200
